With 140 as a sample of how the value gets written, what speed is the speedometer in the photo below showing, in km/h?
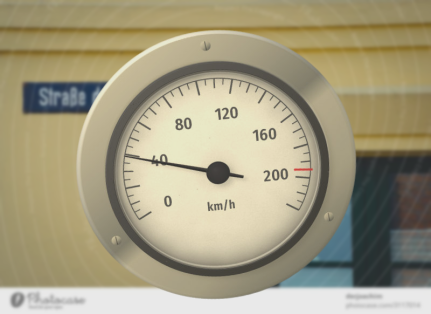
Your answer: 40
